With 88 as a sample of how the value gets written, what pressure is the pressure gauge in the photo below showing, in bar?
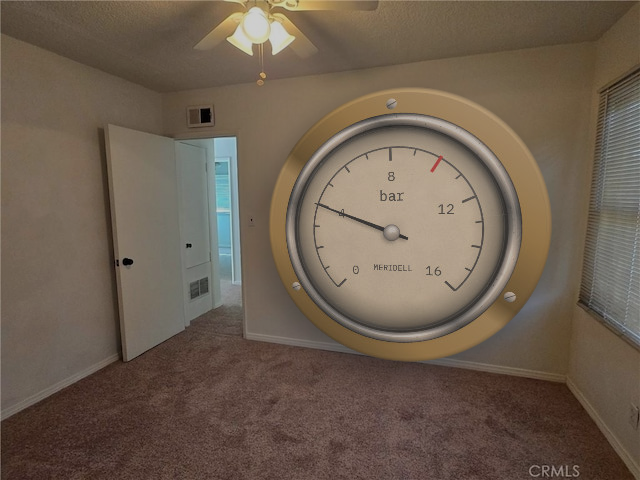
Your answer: 4
